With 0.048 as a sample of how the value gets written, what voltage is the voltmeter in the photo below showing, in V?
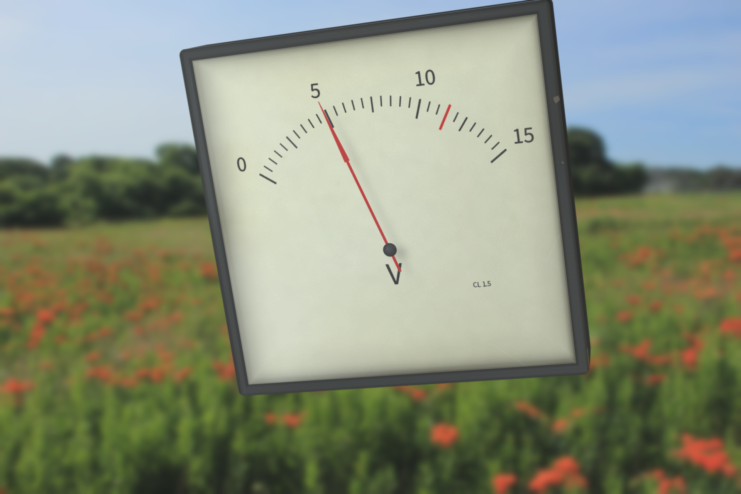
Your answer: 5
